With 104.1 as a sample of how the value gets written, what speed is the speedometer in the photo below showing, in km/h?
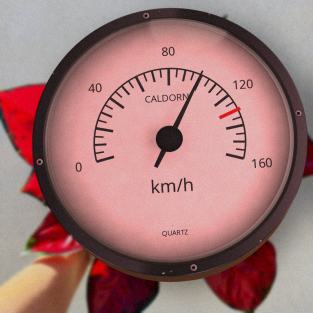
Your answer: 100
